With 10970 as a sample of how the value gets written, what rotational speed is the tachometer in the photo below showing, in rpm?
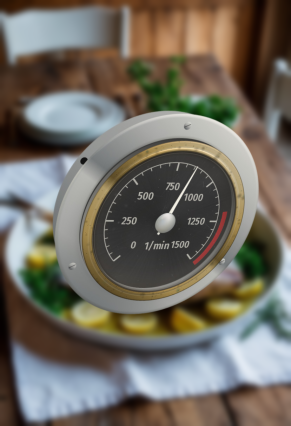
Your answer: 850
